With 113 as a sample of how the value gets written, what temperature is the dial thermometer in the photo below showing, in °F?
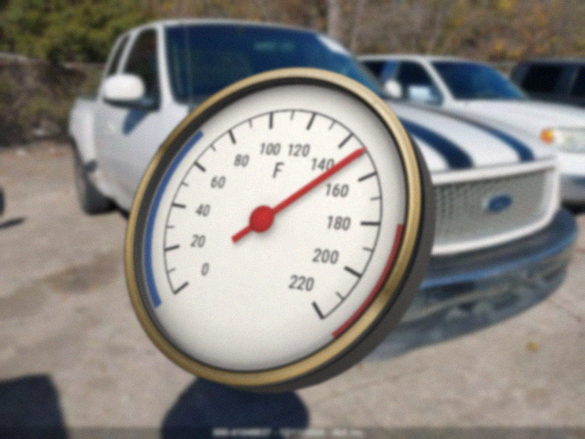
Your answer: 150
